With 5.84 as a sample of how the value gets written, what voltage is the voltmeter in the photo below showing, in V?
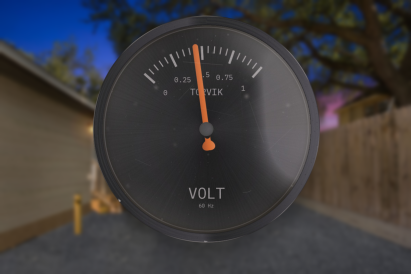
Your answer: 0.45
